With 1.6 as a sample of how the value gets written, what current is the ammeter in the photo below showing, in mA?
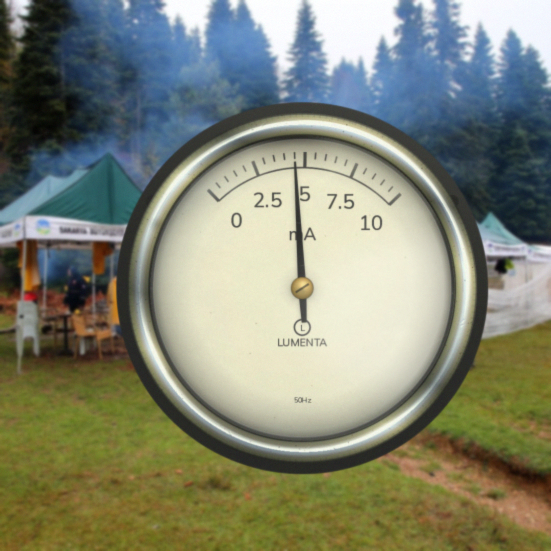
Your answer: 4.5
